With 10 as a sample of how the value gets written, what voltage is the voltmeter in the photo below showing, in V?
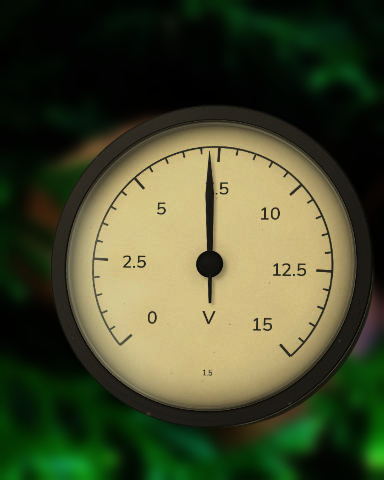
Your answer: 7.25
